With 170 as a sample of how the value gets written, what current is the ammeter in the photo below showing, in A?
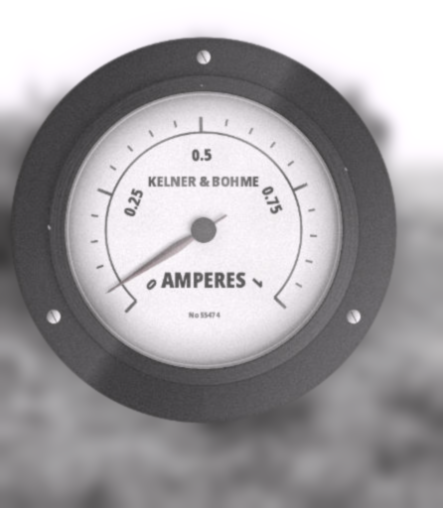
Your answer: 0.05
